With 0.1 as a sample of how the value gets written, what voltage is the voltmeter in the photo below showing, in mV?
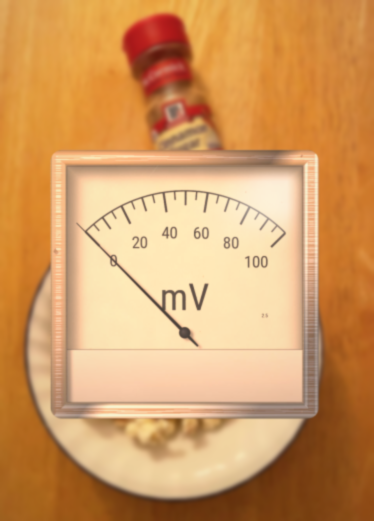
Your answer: 0
